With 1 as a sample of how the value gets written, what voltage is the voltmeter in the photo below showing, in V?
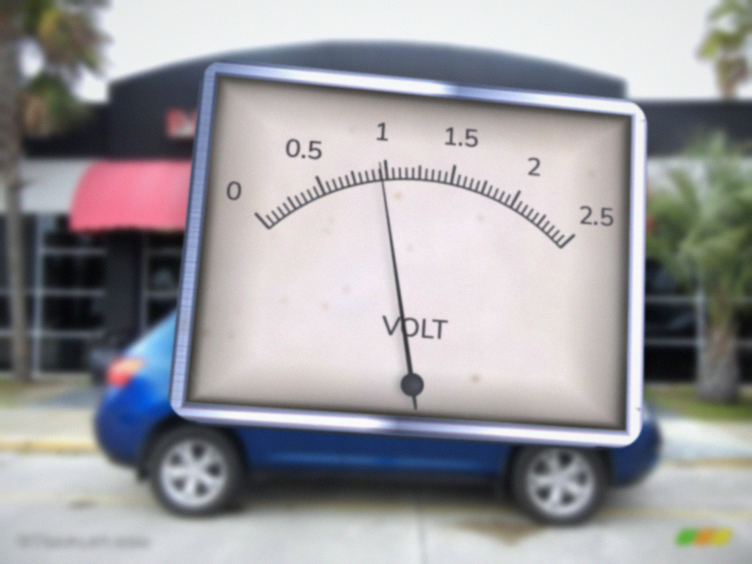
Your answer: 0.95
